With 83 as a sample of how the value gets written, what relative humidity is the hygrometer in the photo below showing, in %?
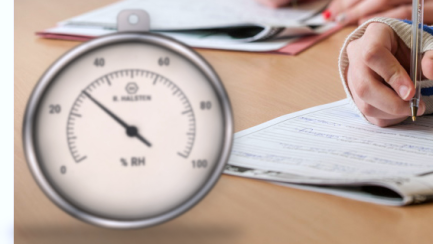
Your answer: 30
